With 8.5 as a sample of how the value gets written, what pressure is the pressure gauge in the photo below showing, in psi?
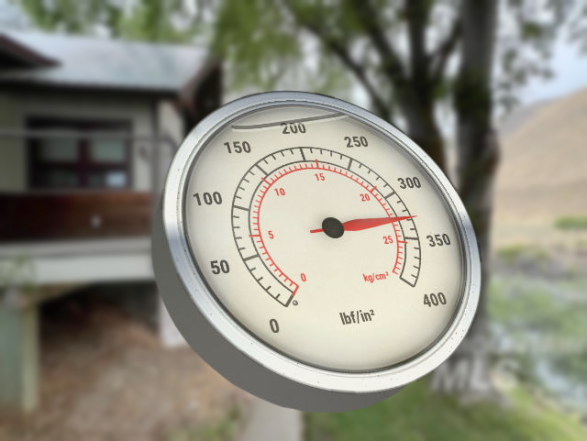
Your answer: 330
